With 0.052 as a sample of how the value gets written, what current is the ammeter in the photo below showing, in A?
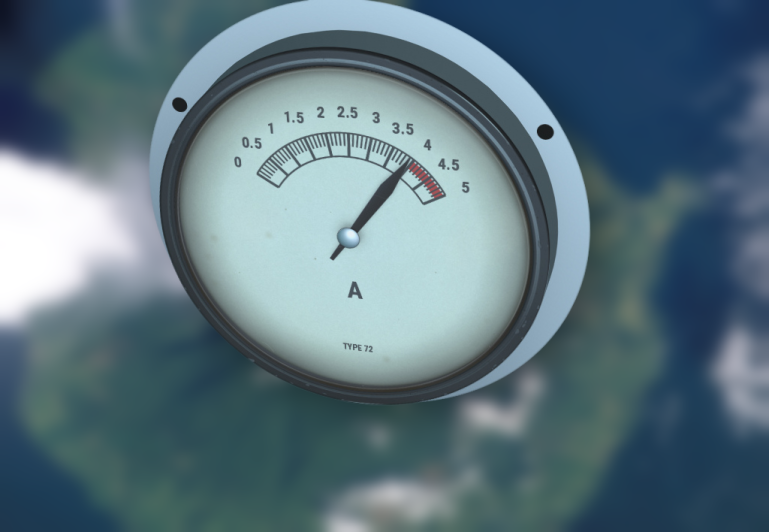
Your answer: 3.9
